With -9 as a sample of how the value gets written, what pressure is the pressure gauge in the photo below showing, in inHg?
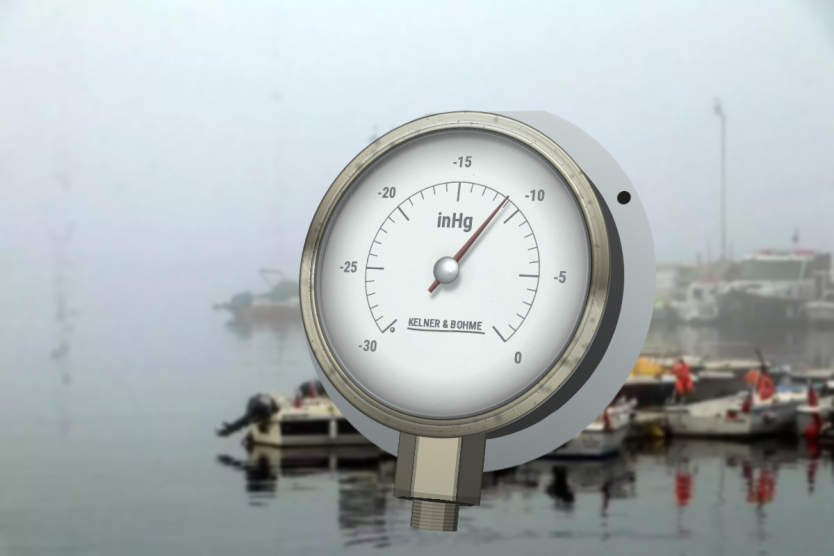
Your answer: -11
